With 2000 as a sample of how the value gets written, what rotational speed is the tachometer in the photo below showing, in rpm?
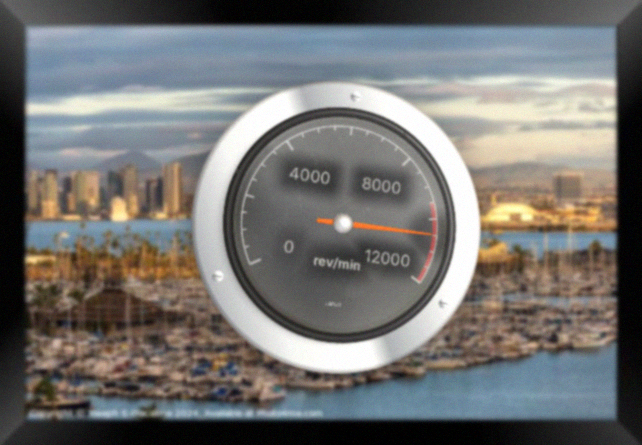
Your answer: 10500
